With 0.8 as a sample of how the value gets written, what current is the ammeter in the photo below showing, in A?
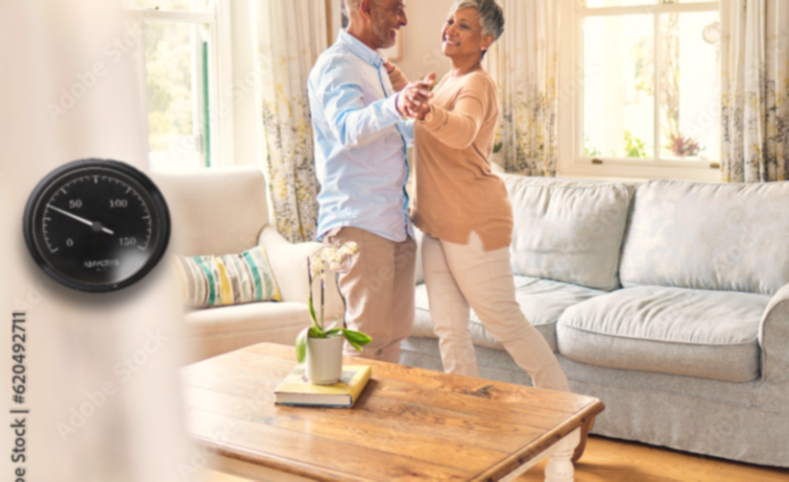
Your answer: 35
